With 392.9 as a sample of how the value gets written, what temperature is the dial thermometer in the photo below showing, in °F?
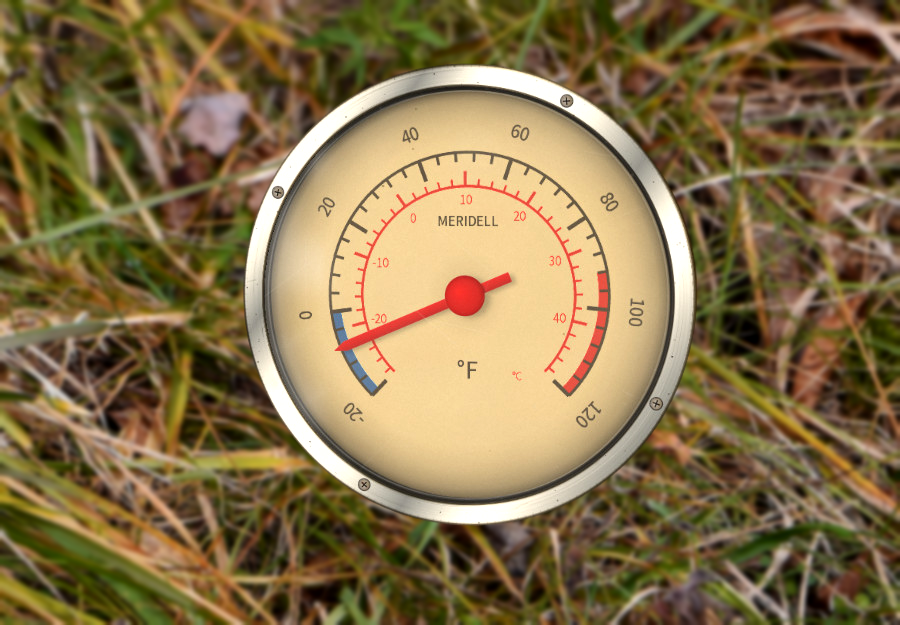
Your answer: -8
